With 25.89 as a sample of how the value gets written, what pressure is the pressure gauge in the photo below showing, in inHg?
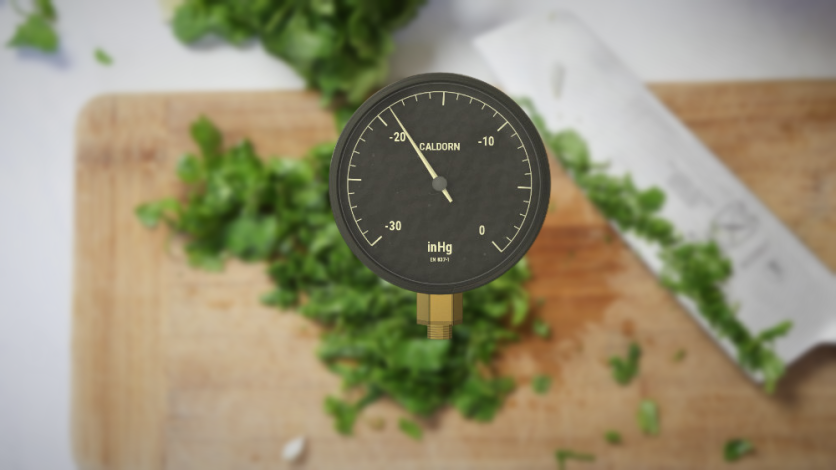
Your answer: -19
